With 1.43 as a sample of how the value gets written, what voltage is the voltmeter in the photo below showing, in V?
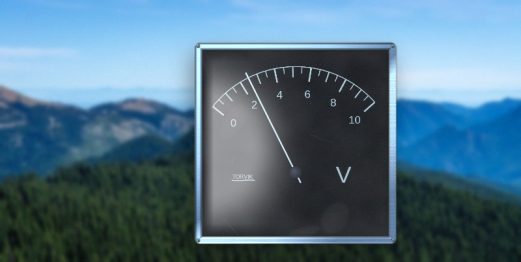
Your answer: 2.5
